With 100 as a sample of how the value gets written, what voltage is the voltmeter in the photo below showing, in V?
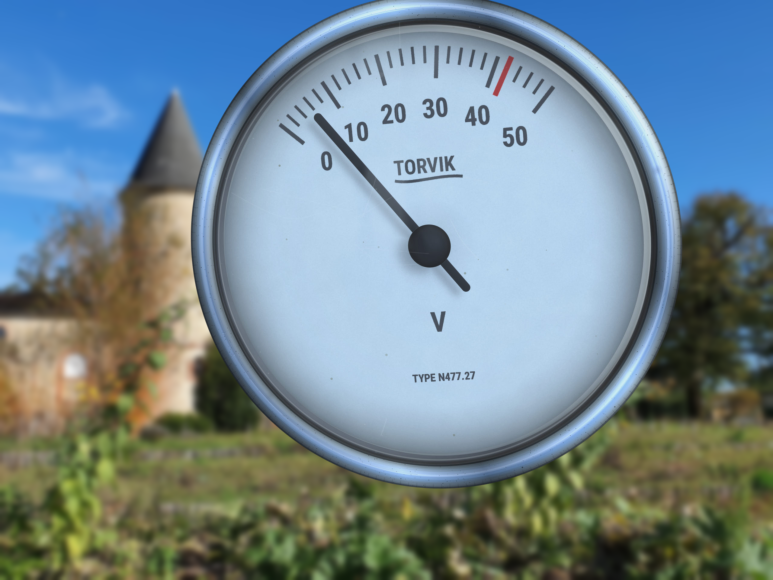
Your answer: 6
